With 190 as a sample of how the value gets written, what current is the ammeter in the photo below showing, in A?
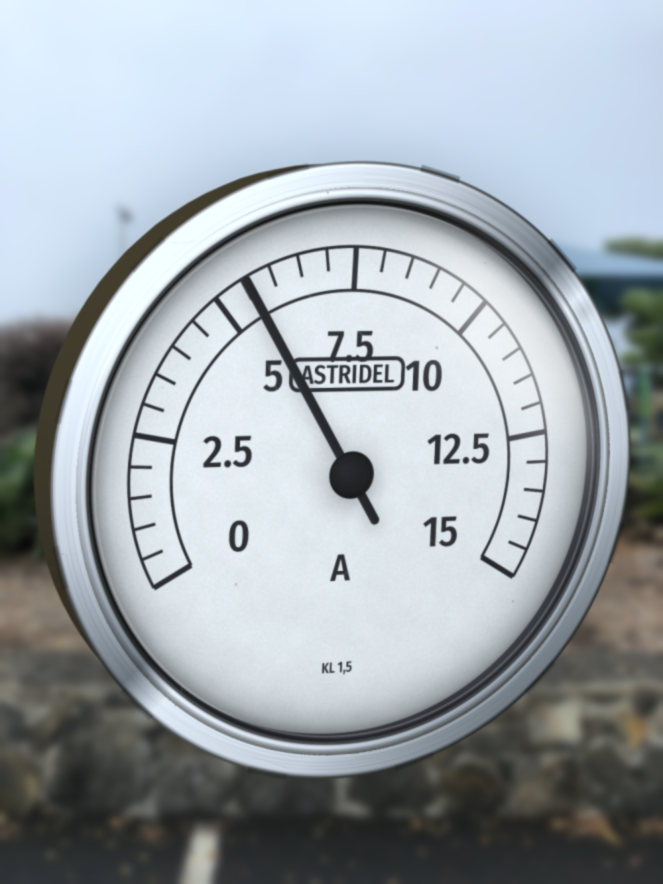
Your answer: 5.5
